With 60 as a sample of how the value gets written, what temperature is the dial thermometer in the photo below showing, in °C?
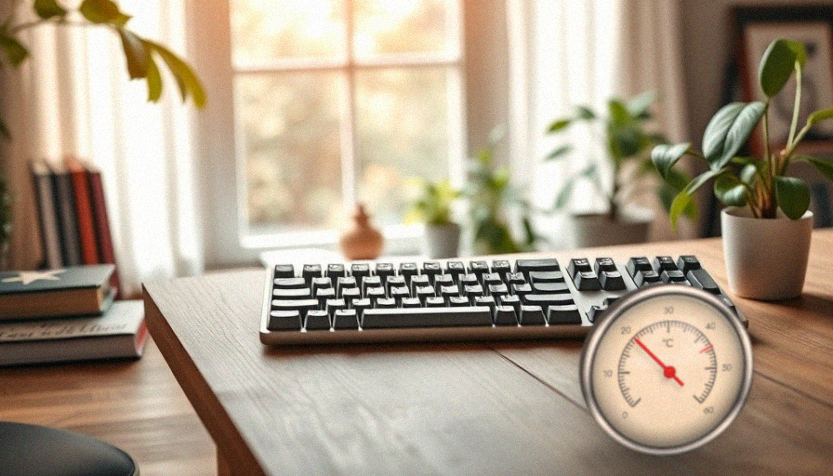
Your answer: 20
